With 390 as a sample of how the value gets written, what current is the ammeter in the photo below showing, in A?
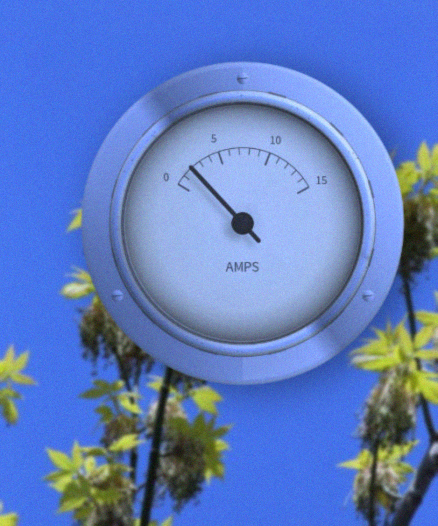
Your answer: 2
